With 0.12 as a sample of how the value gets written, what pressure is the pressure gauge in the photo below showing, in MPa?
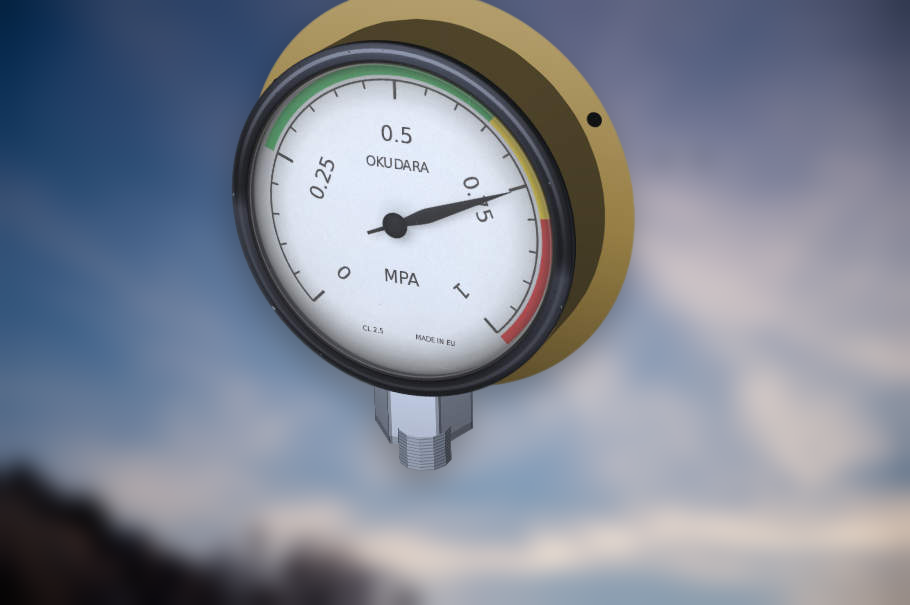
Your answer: 0.75
